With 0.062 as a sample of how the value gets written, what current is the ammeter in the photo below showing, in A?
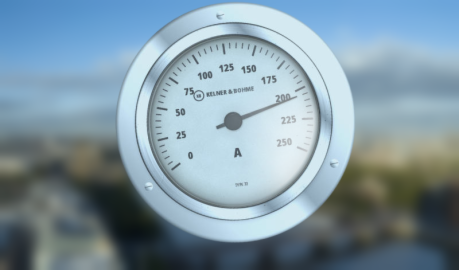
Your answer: 205
